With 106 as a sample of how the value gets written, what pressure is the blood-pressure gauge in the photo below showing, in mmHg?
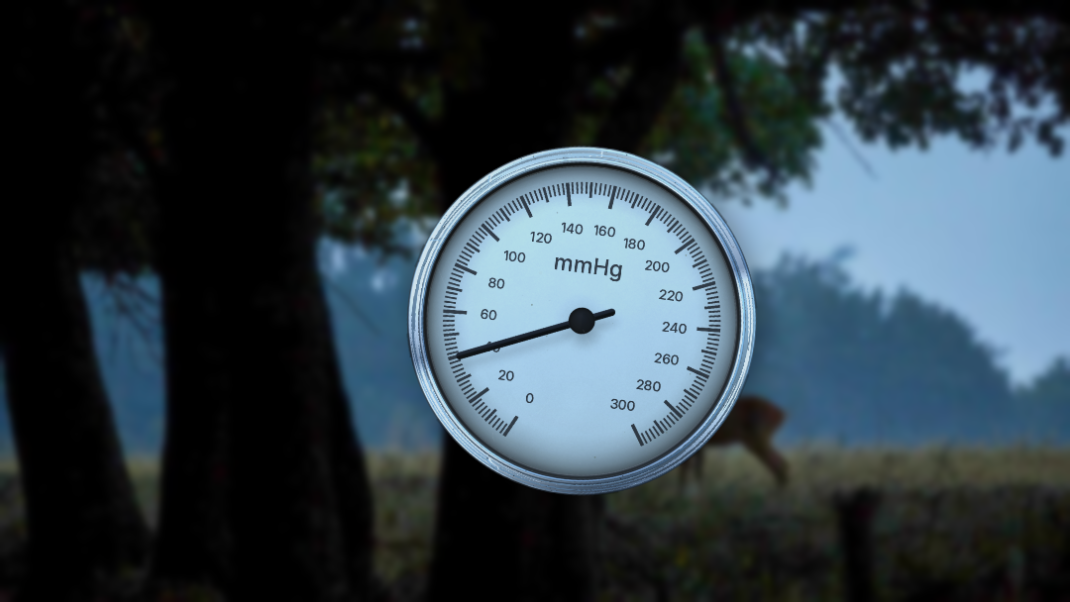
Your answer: 40
